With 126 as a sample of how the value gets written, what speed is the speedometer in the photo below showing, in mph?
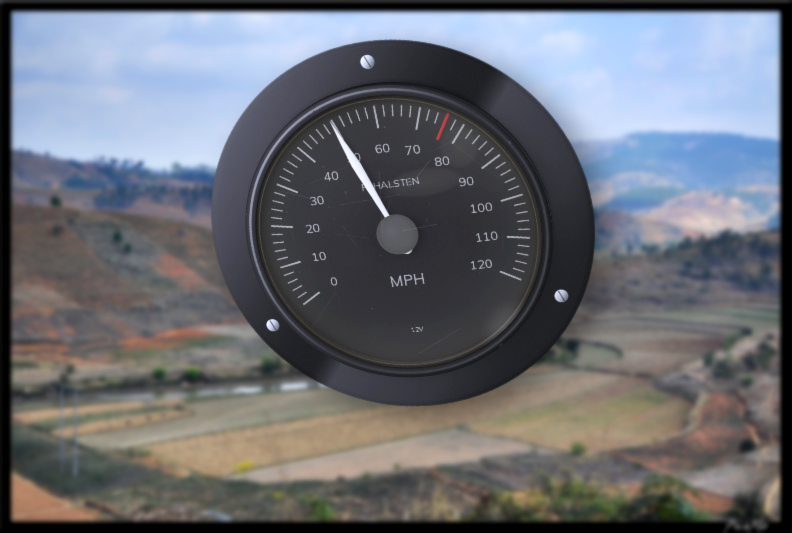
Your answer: 50
